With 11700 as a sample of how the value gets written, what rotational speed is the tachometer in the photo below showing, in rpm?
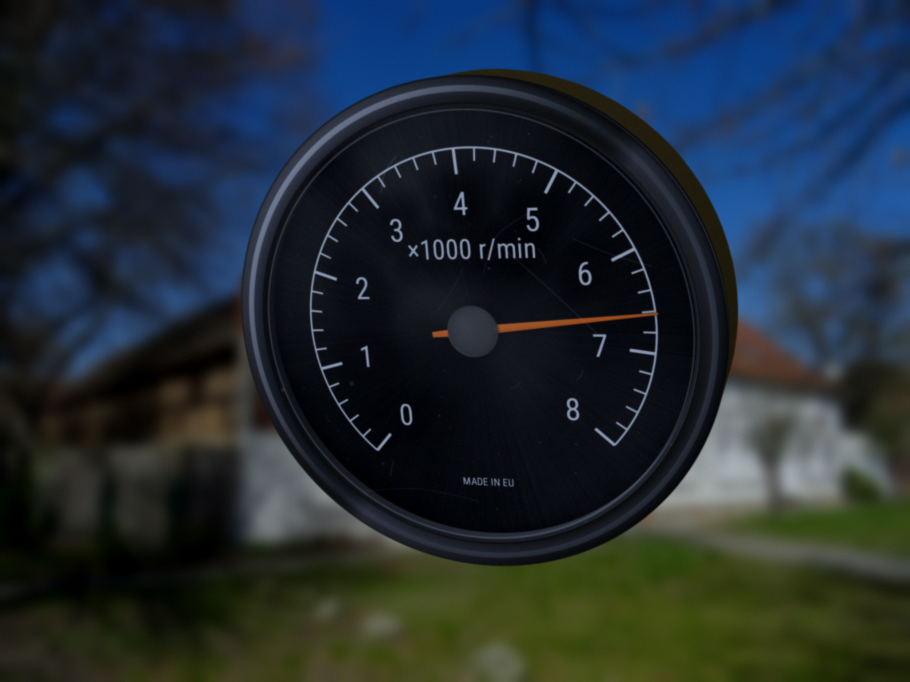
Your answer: 6600
